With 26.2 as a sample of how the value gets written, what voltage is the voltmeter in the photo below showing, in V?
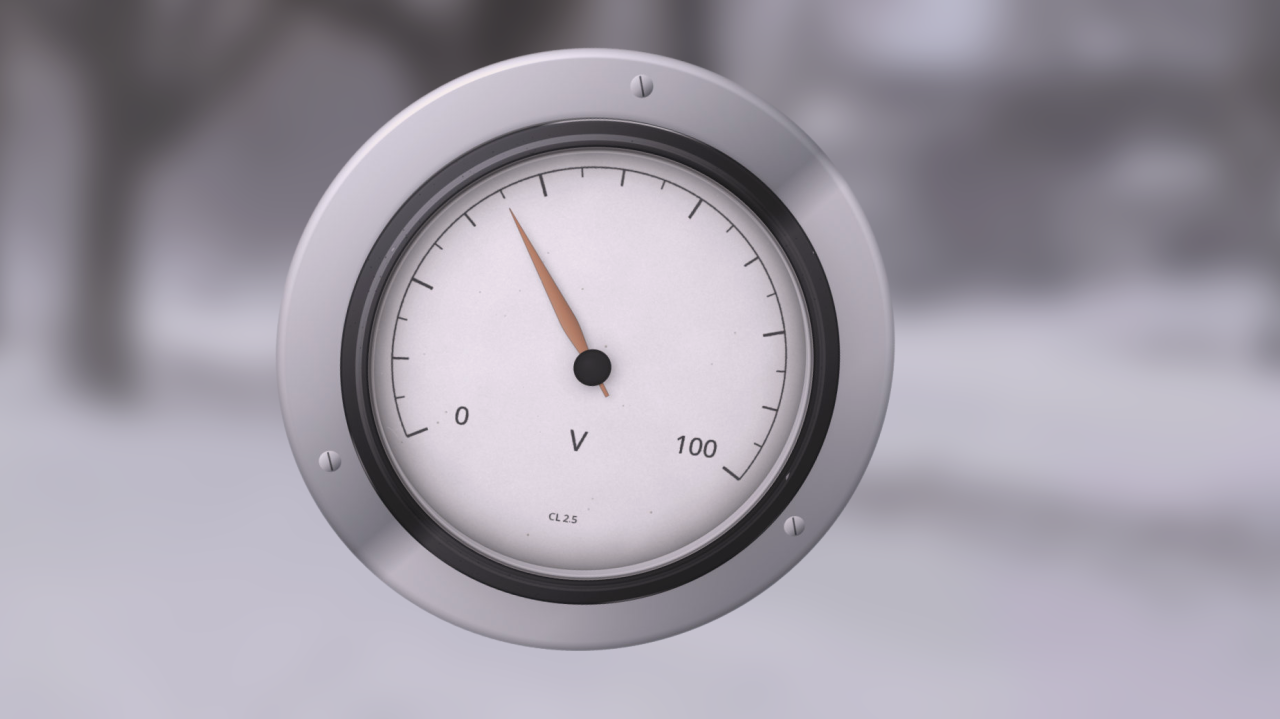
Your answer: 35
